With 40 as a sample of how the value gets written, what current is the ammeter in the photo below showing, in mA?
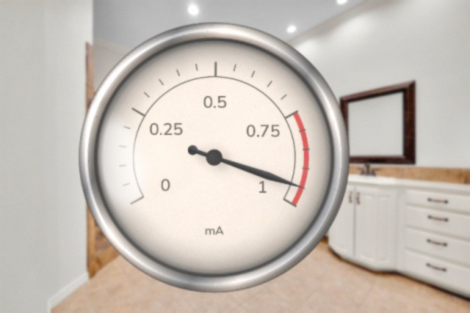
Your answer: 0.95
